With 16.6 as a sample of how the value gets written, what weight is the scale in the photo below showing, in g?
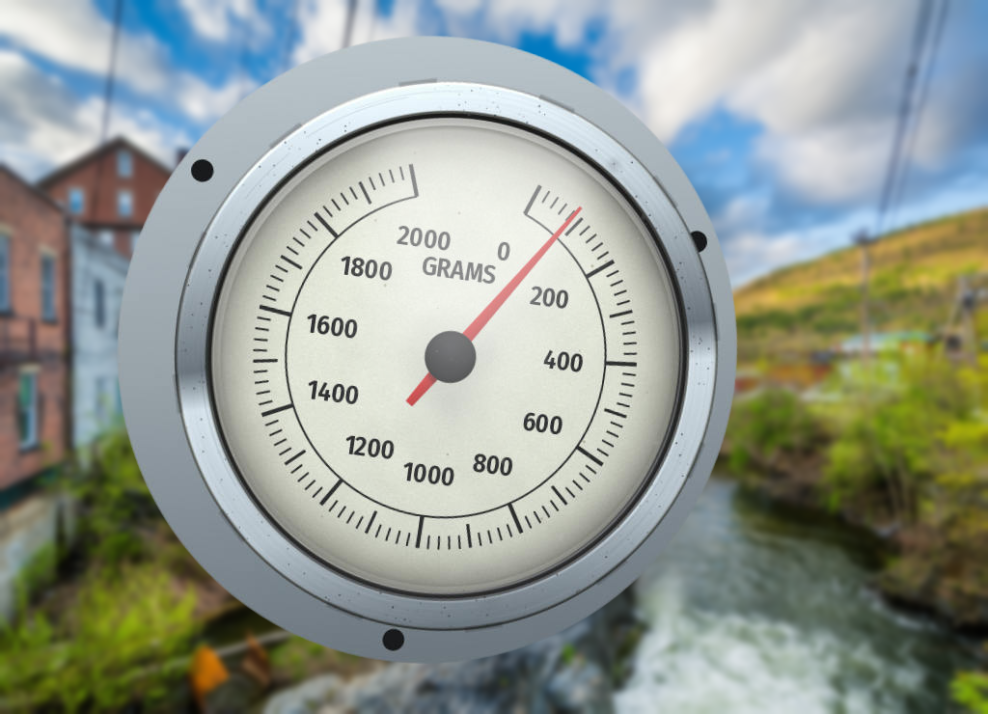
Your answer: 80
